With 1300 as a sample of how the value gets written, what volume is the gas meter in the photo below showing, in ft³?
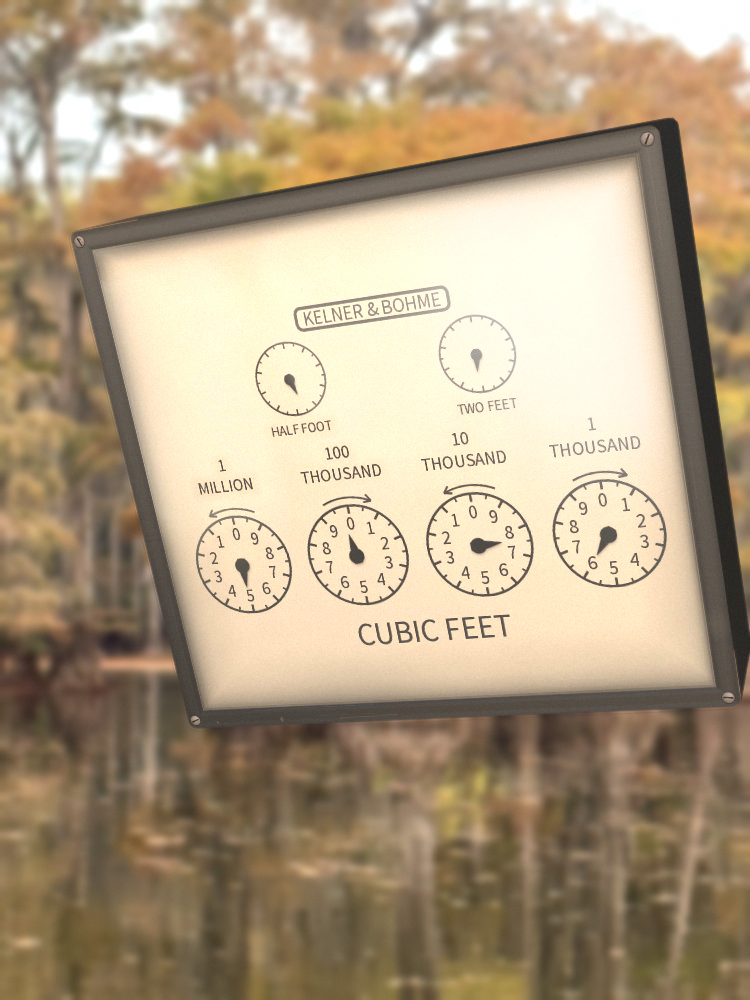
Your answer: 497600
